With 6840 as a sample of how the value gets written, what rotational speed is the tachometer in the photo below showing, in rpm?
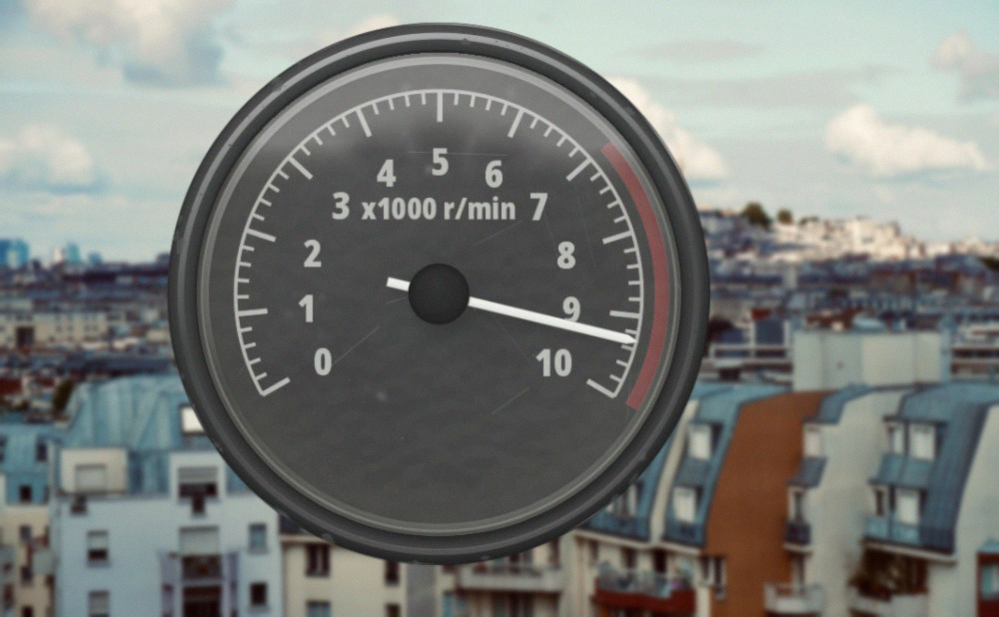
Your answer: 9300
